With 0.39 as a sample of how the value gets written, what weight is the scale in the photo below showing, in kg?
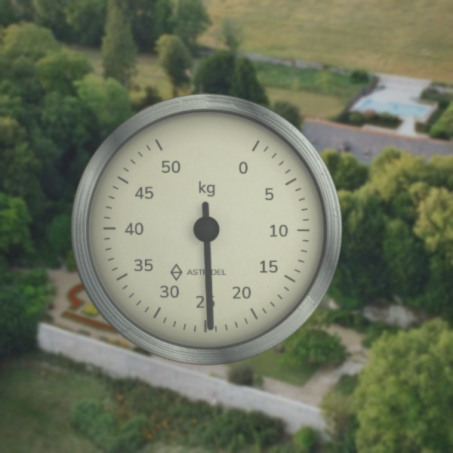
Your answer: 24.5
